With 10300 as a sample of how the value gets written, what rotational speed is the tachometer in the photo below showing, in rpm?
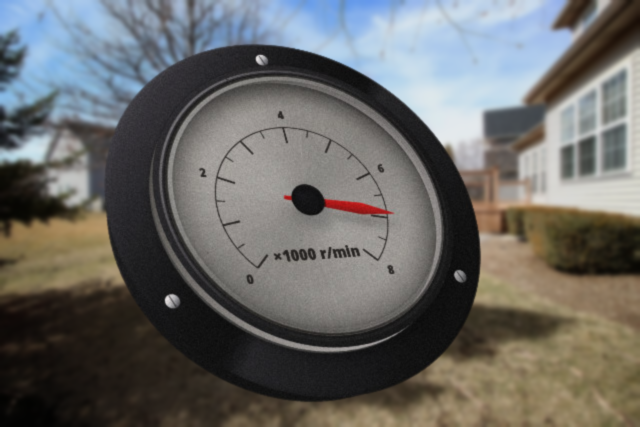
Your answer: 7000
